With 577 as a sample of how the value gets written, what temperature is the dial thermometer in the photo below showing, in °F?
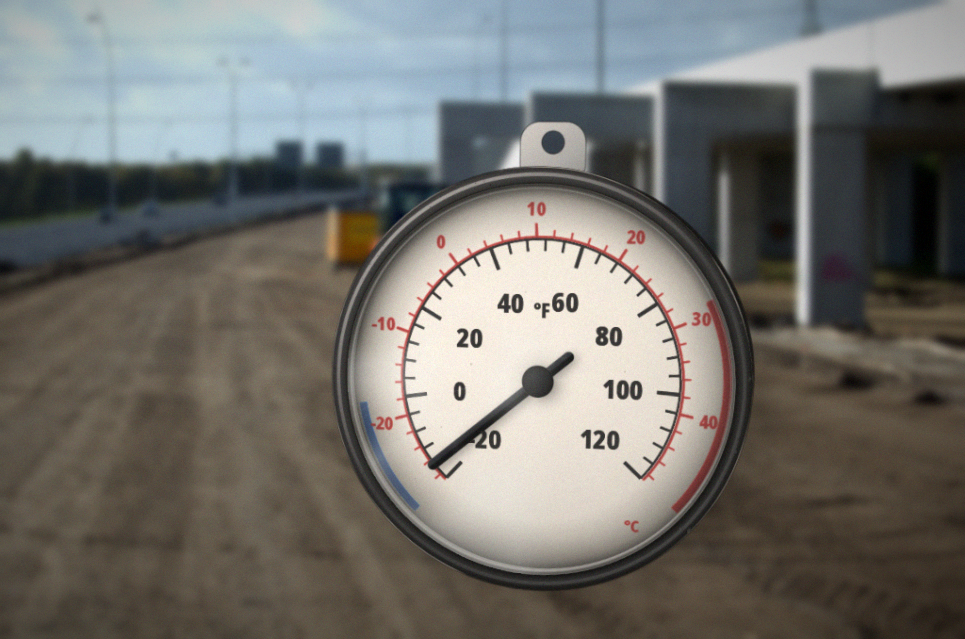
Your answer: -16
